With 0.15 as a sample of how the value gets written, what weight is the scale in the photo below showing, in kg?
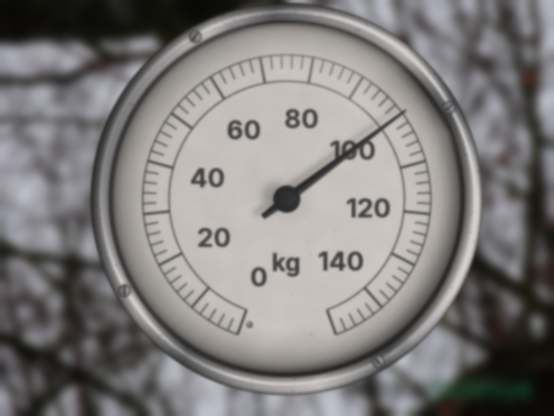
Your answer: 100
